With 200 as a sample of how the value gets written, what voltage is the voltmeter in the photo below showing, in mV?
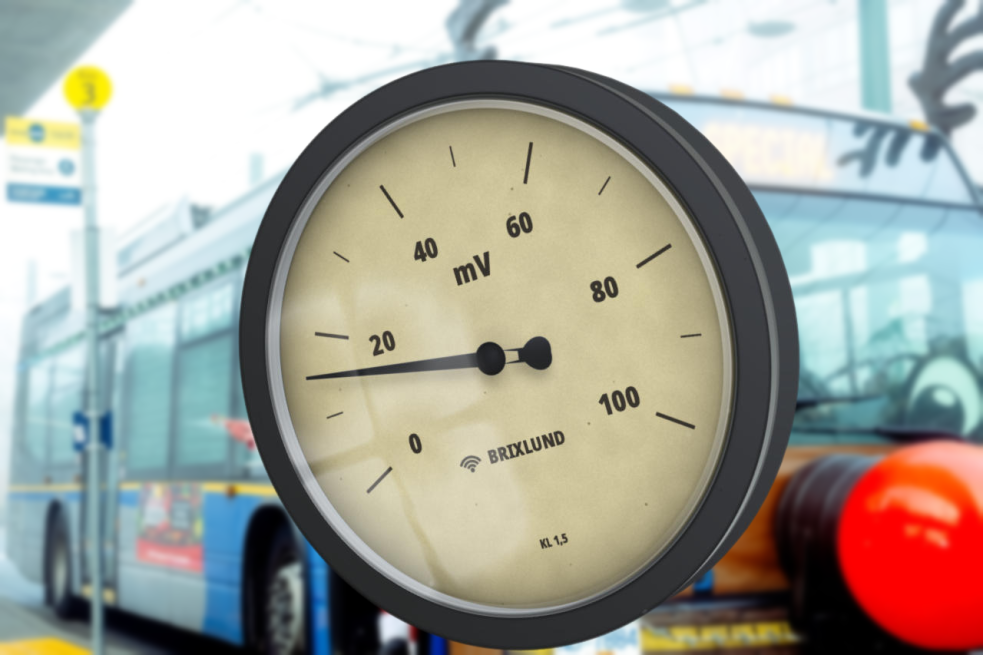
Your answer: 15
